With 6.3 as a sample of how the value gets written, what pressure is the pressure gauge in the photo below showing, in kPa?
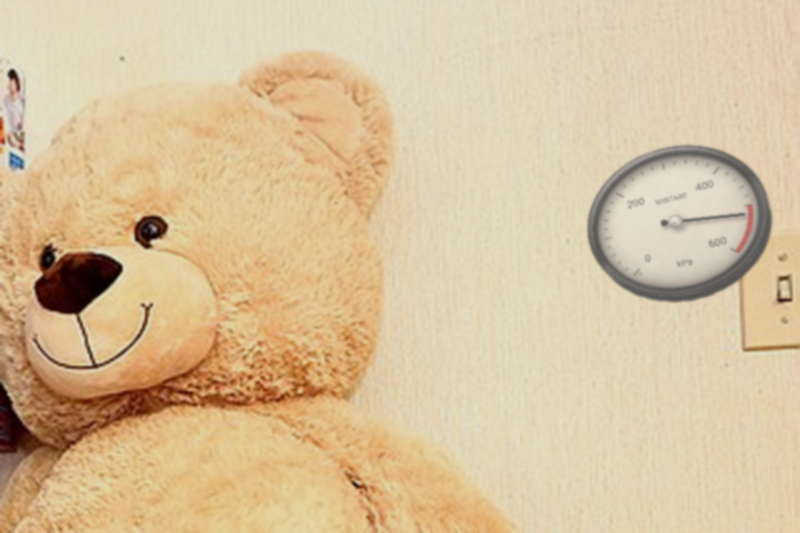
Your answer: 520
